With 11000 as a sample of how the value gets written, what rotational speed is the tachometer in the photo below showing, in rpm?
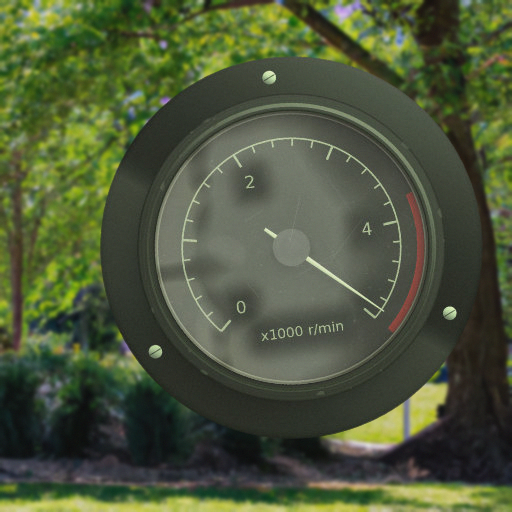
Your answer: 4900
